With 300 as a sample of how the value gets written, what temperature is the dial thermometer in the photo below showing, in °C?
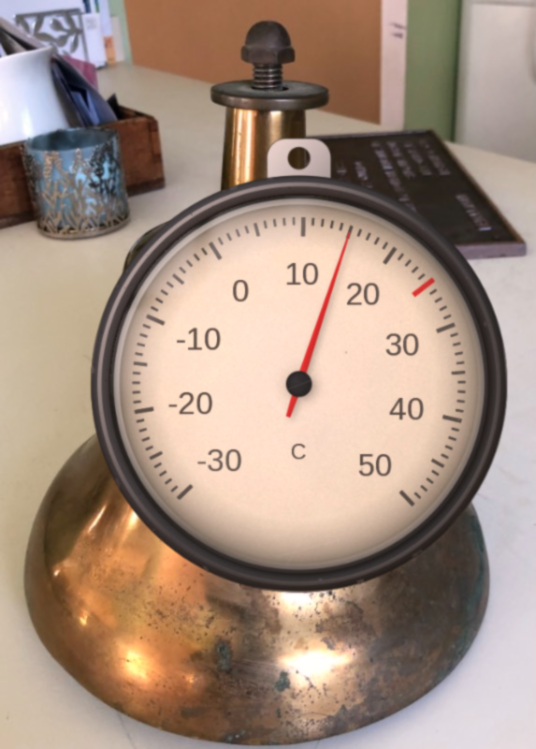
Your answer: 15
